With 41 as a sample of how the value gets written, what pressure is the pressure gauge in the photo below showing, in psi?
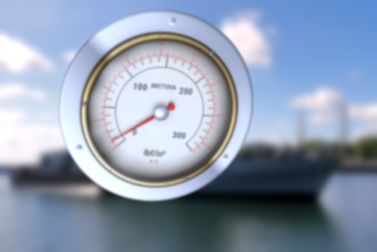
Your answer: 10
